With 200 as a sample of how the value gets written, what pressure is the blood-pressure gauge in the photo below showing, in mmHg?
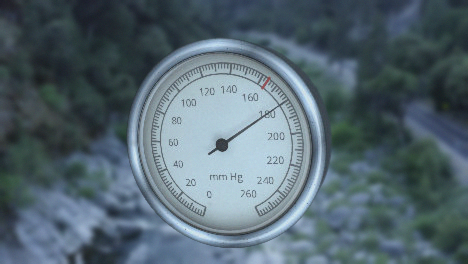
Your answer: 180
